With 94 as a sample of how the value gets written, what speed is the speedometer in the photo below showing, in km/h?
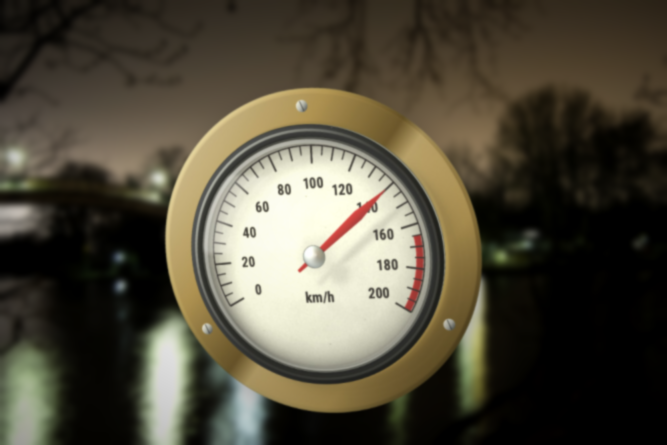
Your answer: 140
